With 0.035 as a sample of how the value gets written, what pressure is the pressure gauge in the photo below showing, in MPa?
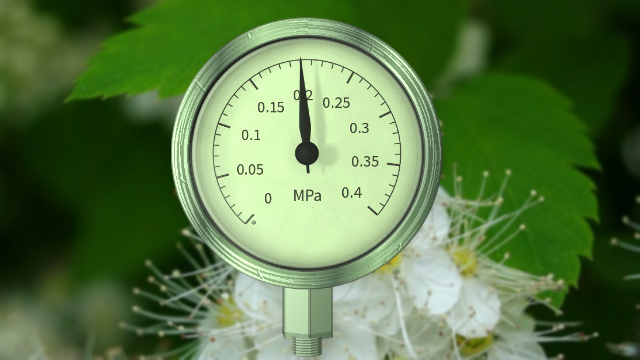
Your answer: 0.2
